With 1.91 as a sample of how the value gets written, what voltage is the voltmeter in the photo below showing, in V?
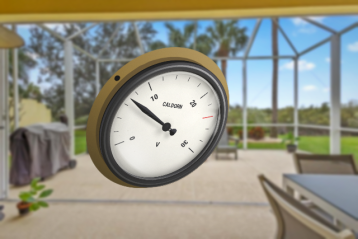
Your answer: 7
